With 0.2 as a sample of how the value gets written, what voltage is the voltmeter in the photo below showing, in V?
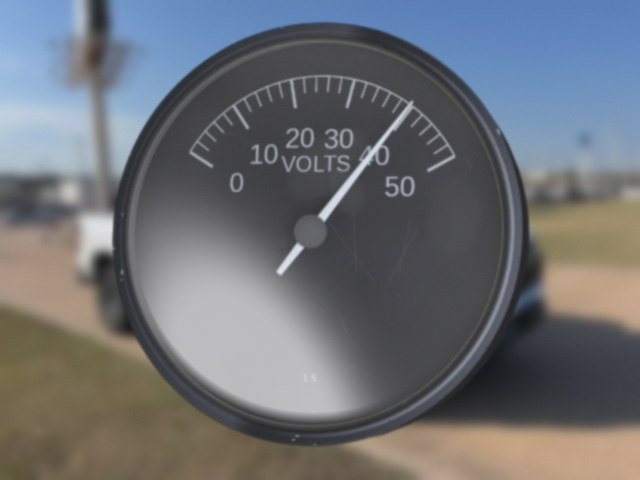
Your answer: 40
